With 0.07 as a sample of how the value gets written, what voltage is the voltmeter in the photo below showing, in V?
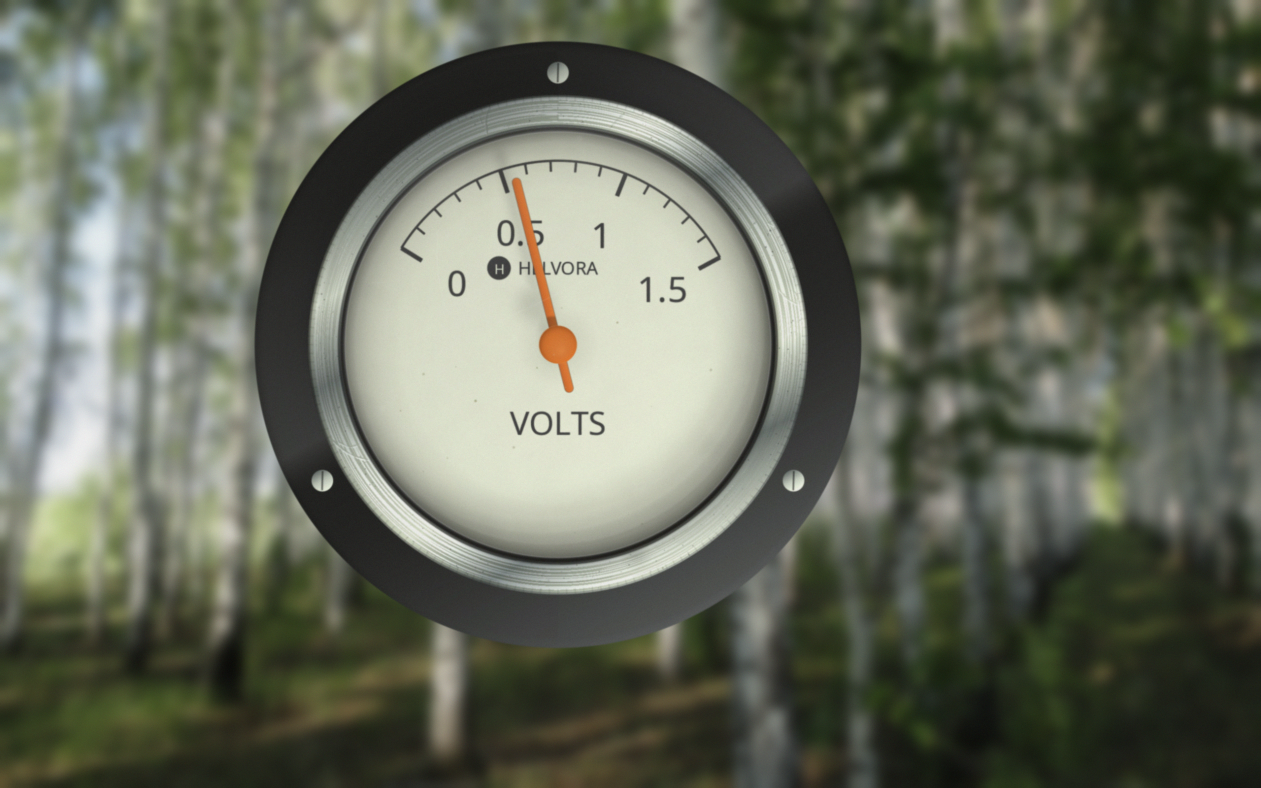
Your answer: 0.55
